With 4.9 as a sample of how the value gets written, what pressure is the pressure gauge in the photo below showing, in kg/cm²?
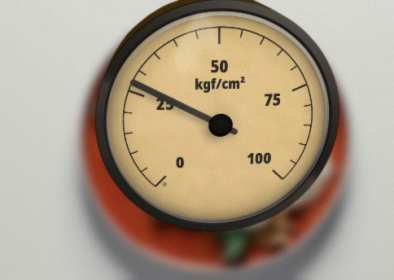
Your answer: 27.5
